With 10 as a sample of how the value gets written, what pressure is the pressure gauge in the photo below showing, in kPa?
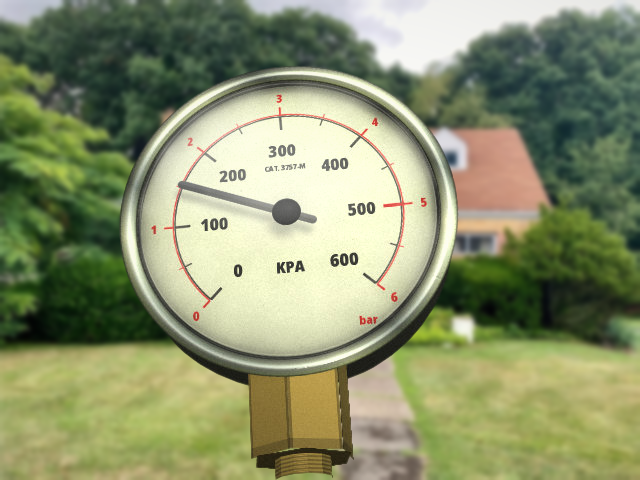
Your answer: 150
